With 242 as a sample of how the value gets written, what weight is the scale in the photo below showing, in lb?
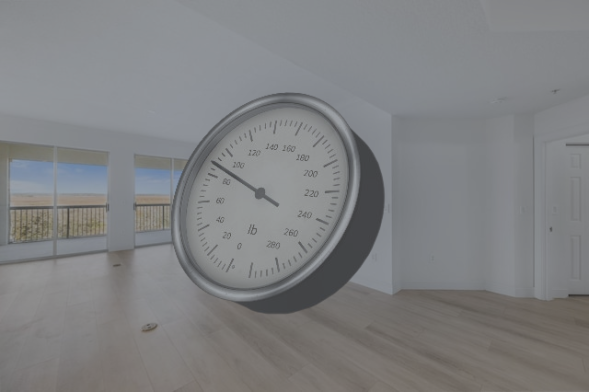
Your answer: 88
